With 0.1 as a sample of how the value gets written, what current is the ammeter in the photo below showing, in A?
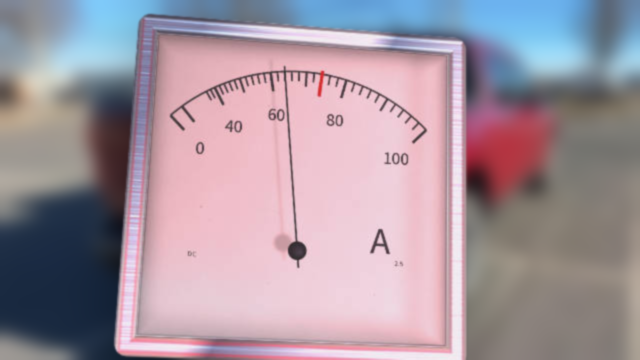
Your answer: 64
